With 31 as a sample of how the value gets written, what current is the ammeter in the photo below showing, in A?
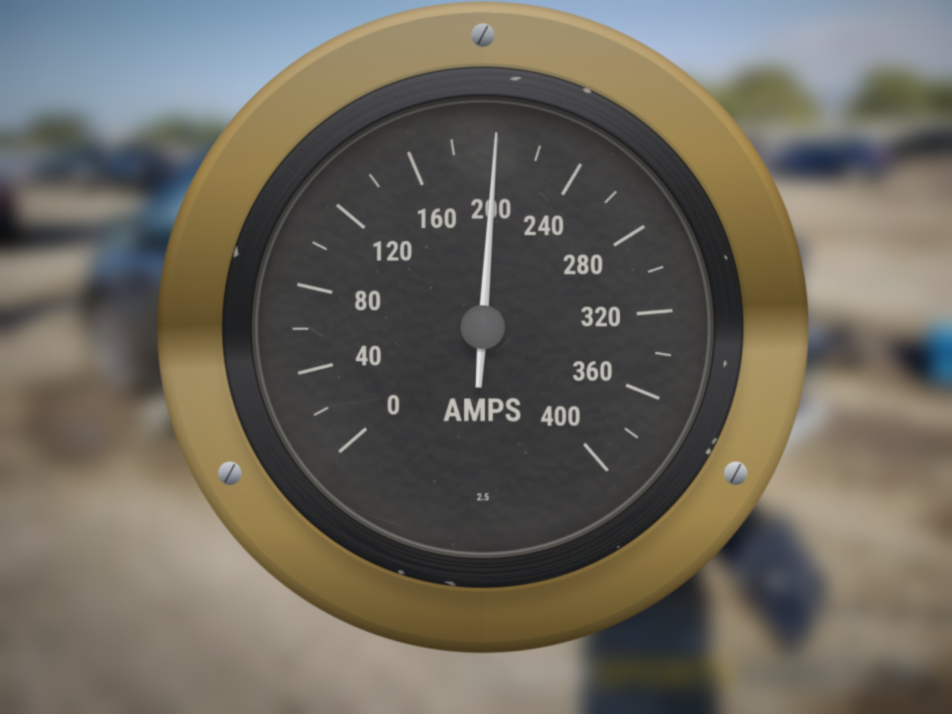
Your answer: 200
